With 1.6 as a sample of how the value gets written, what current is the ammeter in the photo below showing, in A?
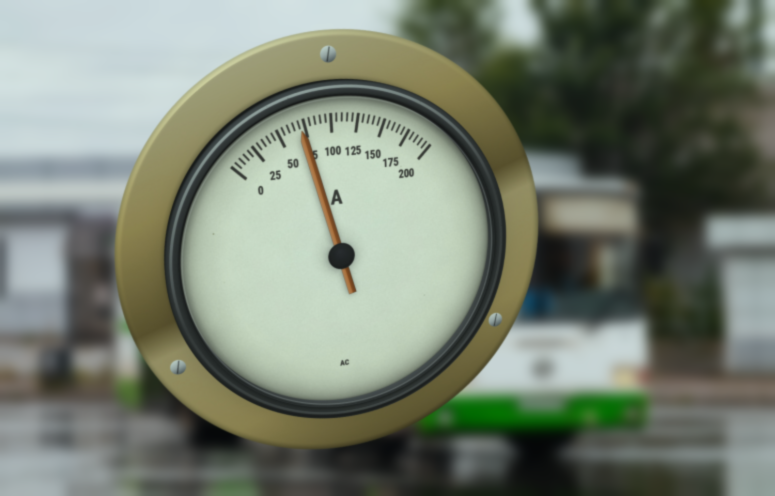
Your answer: 70
